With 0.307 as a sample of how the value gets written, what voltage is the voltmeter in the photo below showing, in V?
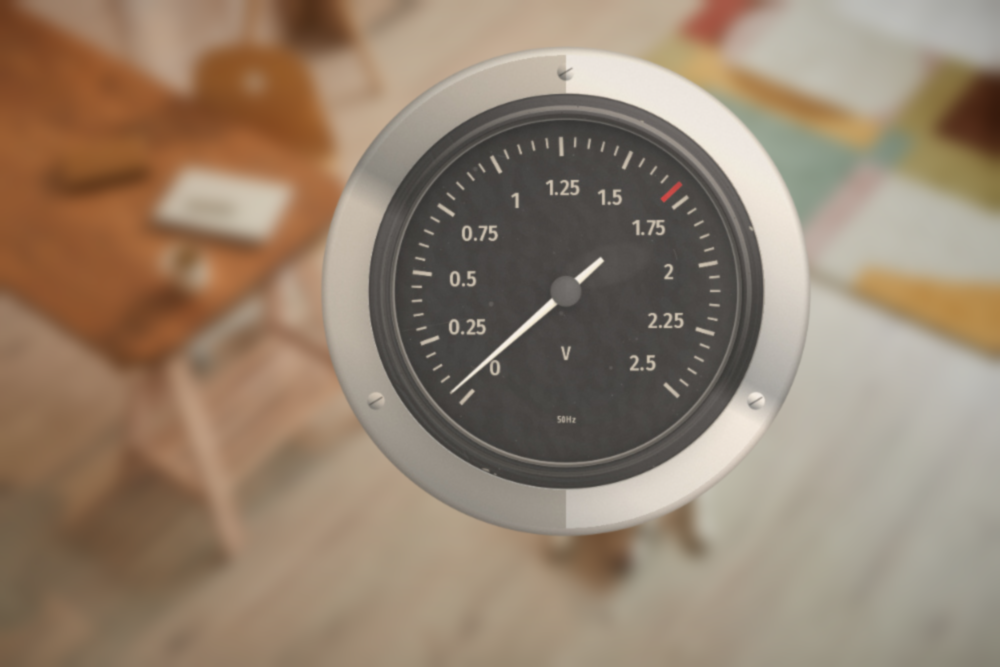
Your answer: 0.05
